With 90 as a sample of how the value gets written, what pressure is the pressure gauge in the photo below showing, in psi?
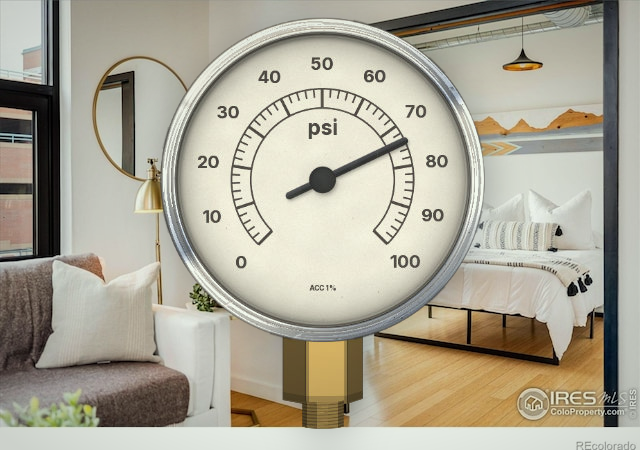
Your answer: 74
